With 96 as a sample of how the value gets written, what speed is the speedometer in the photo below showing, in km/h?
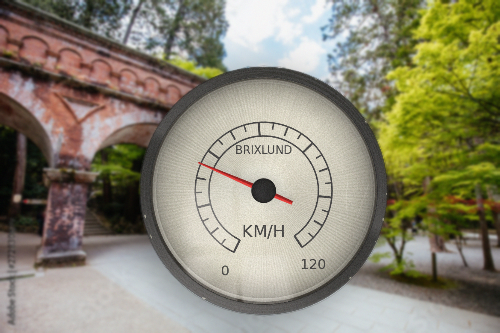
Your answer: 35
